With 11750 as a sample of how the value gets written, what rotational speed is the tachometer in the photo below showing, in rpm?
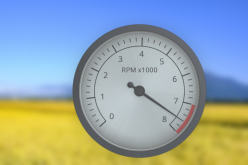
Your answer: 7600
